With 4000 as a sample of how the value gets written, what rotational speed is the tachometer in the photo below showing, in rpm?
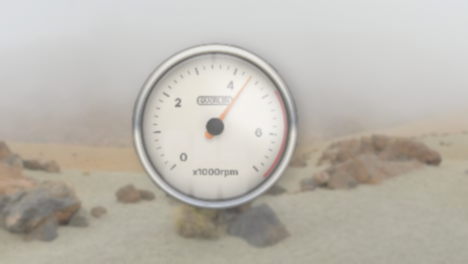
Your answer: 4400
